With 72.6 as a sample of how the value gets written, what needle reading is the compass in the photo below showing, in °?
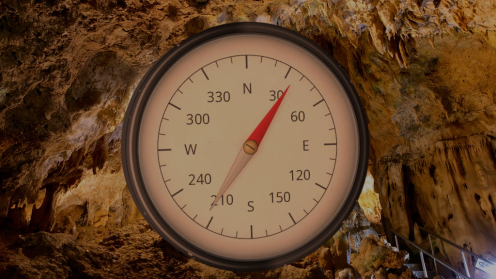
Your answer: 35
